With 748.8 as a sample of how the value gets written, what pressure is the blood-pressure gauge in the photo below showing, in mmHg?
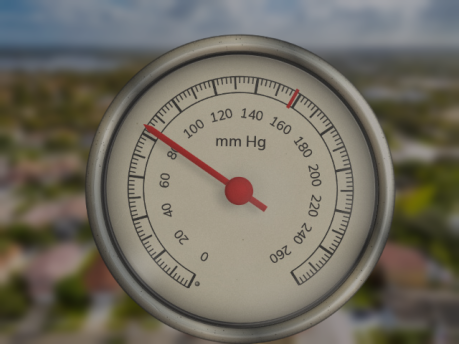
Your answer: 84
